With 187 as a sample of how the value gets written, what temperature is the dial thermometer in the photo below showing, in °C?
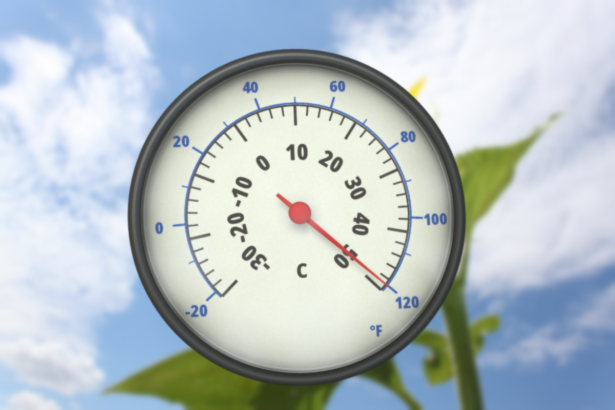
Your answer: 49
